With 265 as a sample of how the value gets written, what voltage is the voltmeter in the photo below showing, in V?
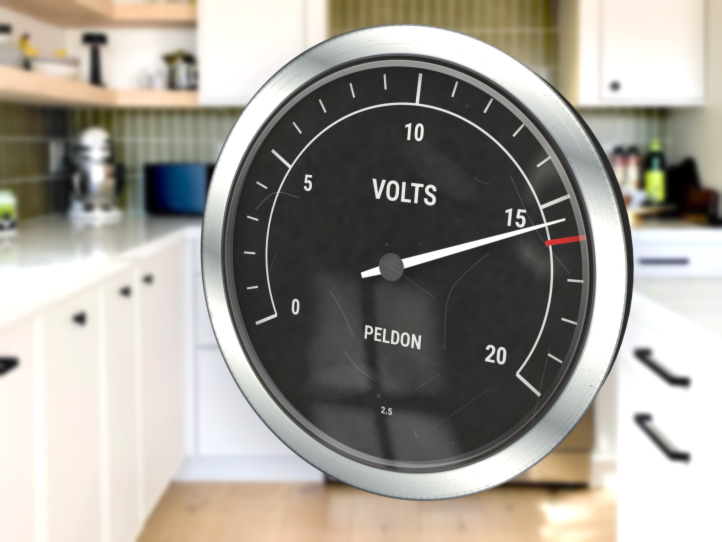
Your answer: 15.5
